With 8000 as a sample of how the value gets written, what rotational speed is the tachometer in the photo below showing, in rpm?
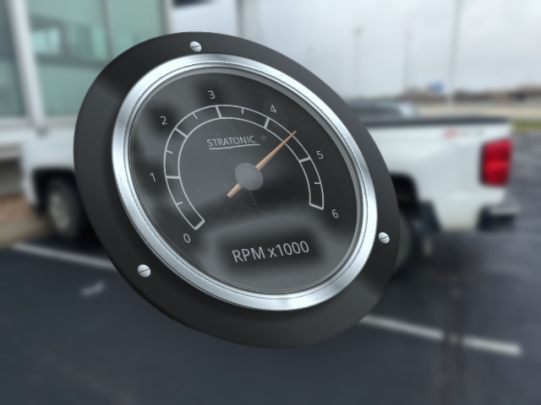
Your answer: 4500
